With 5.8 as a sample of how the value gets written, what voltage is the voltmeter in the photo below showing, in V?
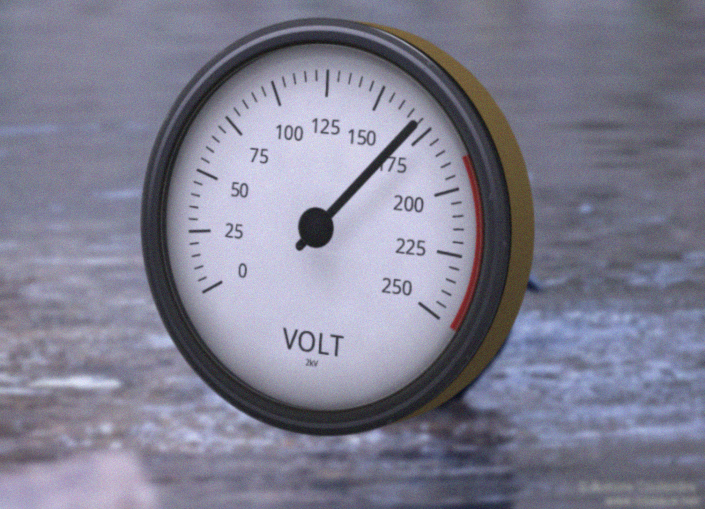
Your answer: 170
